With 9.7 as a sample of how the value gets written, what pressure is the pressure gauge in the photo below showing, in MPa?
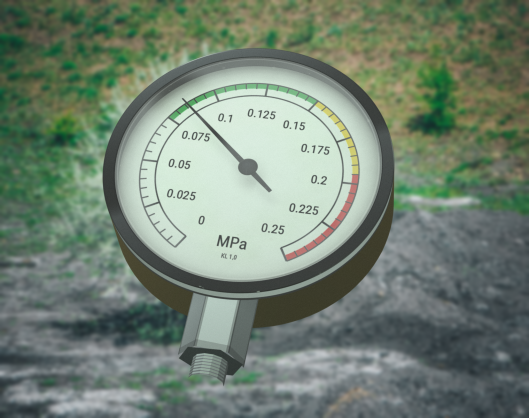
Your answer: 0.085
